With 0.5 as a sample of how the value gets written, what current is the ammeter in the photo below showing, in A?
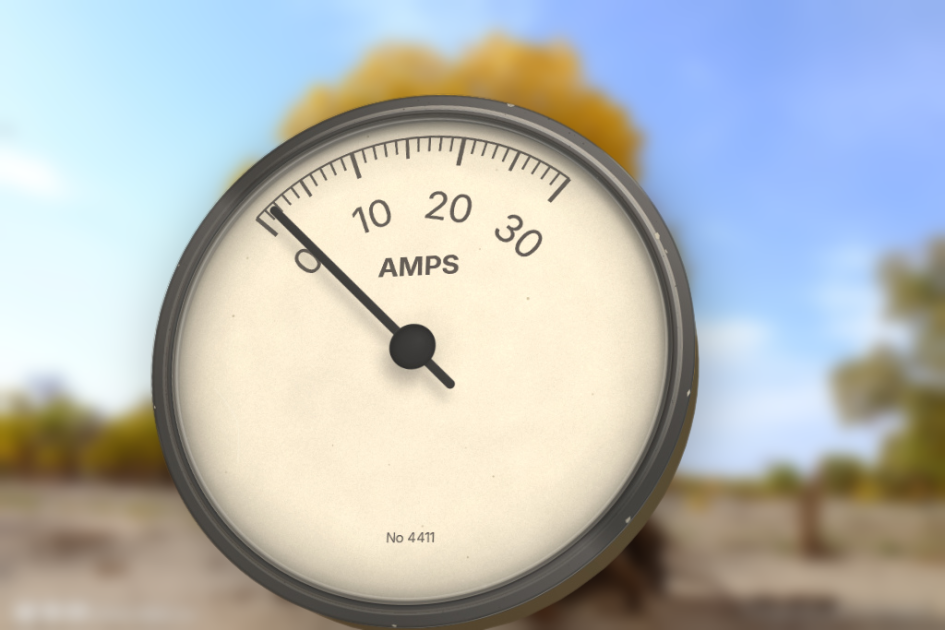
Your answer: 1.5
